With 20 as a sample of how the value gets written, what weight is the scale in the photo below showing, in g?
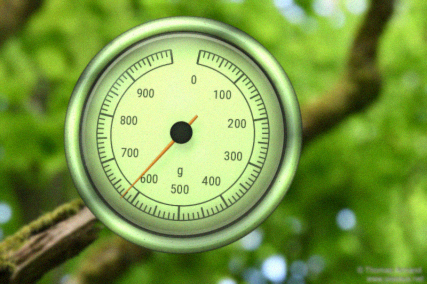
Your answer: 620
